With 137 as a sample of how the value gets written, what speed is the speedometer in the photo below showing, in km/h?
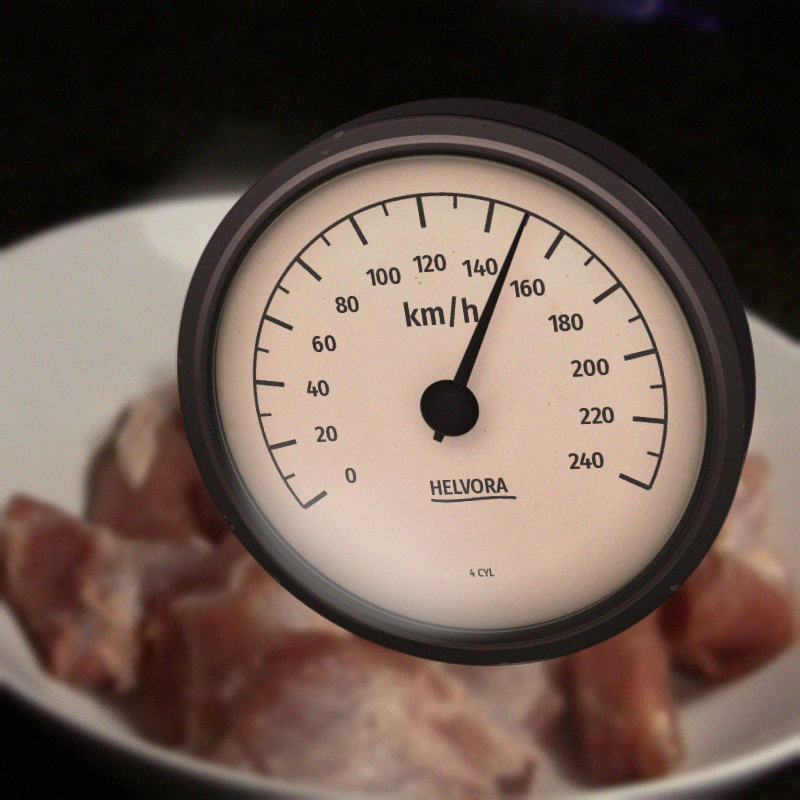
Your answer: 150
